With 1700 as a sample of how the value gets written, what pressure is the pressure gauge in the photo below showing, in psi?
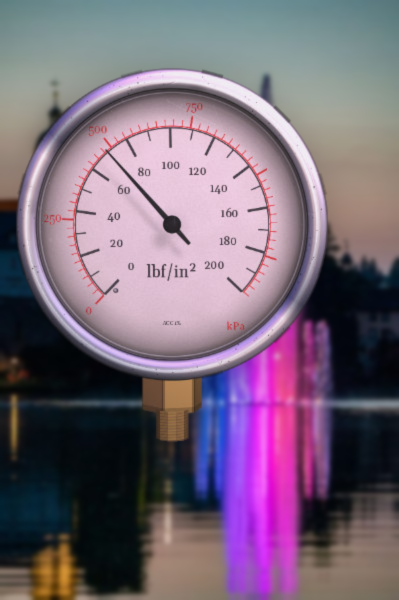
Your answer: 70
